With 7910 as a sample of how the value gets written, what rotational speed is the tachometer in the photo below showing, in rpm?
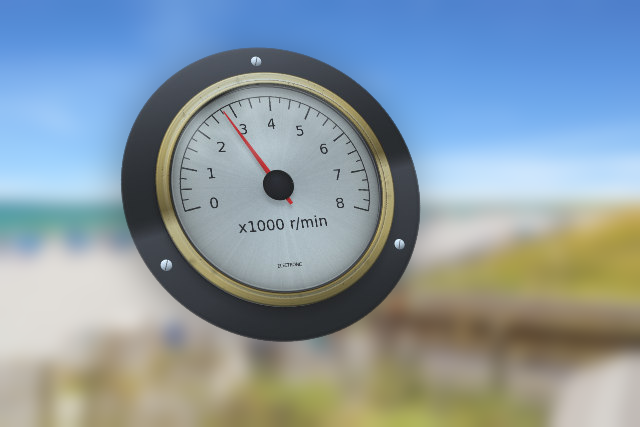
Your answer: 2750
